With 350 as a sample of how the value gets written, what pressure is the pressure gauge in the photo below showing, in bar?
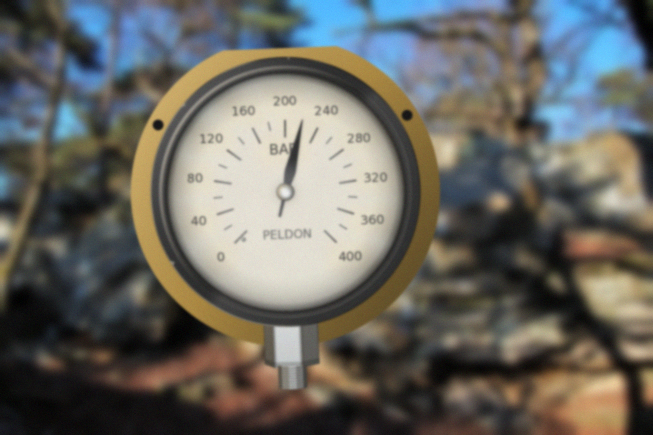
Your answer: 220
